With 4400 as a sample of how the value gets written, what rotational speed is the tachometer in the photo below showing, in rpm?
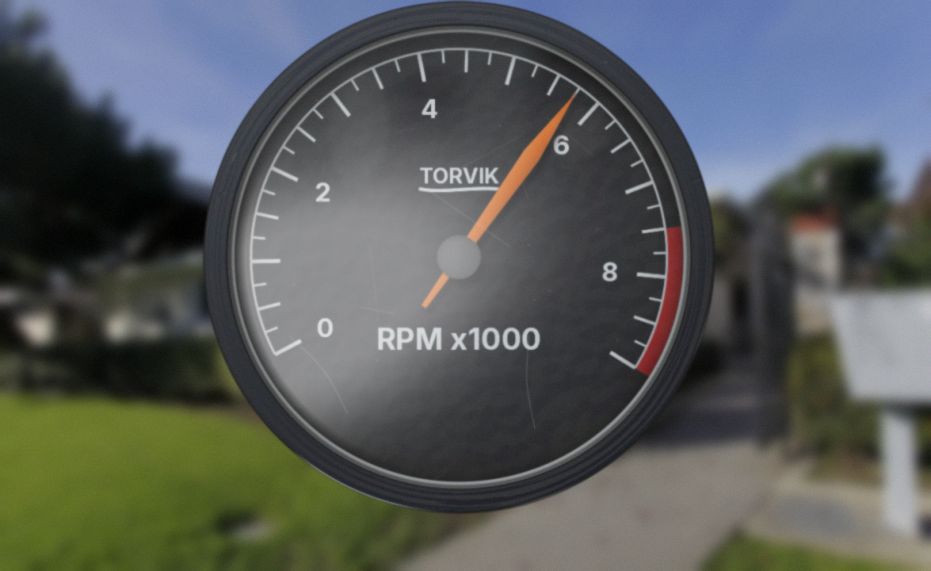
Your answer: 5750
